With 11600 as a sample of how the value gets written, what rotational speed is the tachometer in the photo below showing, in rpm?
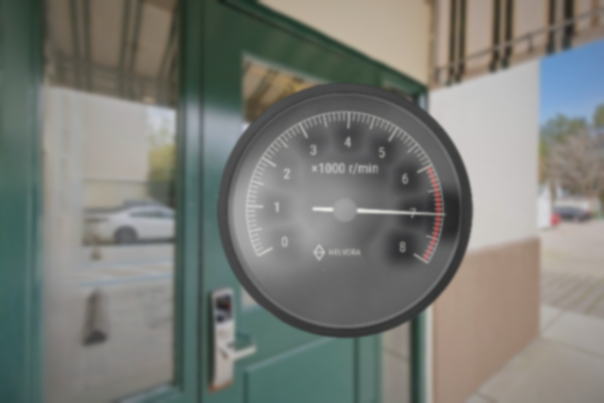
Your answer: 7000
